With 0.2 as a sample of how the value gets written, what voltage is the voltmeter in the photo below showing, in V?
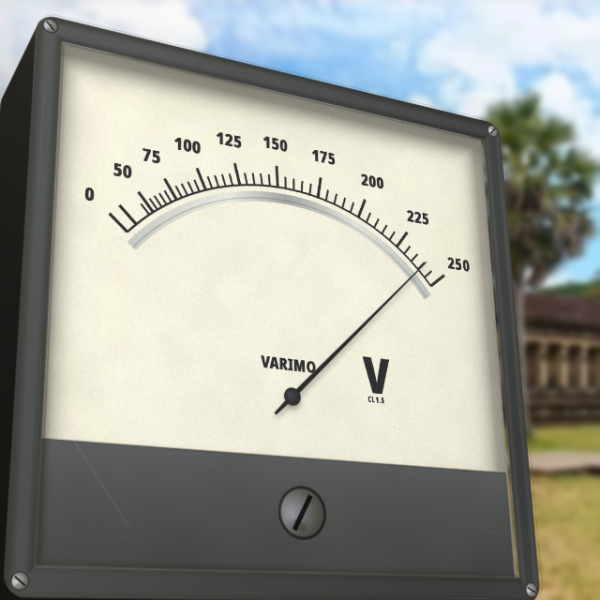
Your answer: 240
